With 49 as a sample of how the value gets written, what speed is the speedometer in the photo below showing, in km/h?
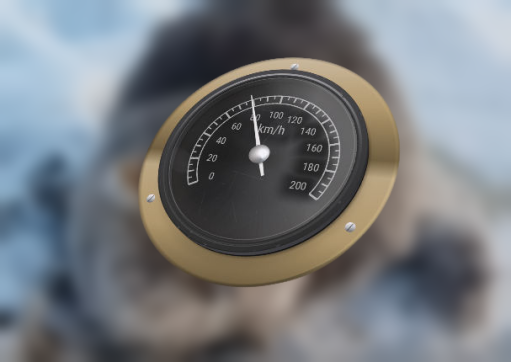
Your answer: 80
